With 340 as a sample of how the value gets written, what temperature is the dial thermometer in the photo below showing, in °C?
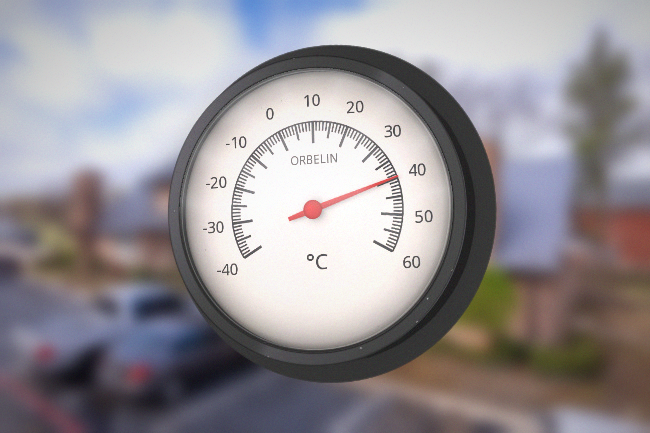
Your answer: 40
